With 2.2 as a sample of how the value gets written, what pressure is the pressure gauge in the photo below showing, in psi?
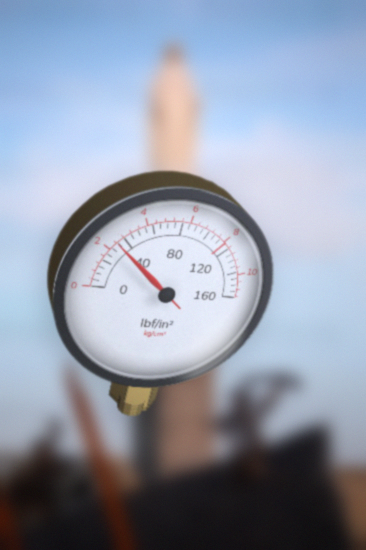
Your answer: 35
